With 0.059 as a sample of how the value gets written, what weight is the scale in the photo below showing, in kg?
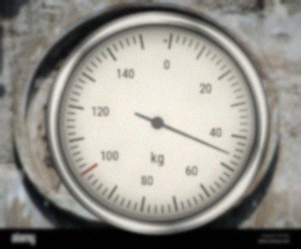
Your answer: 46
